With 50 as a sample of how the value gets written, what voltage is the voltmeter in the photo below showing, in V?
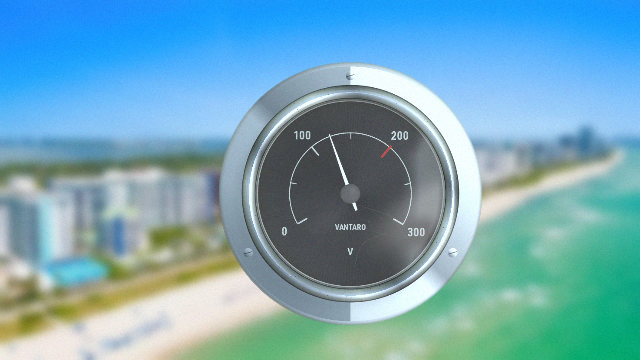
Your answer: 125
